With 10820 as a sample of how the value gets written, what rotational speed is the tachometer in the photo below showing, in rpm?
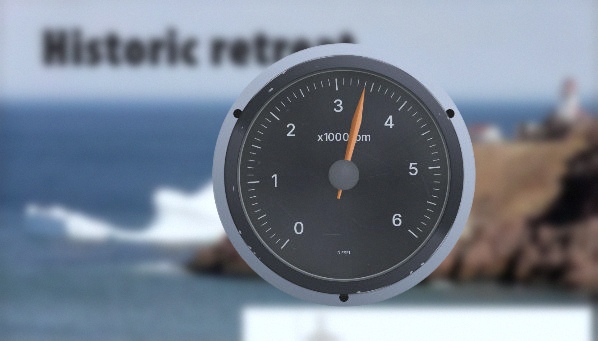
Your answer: 3400
